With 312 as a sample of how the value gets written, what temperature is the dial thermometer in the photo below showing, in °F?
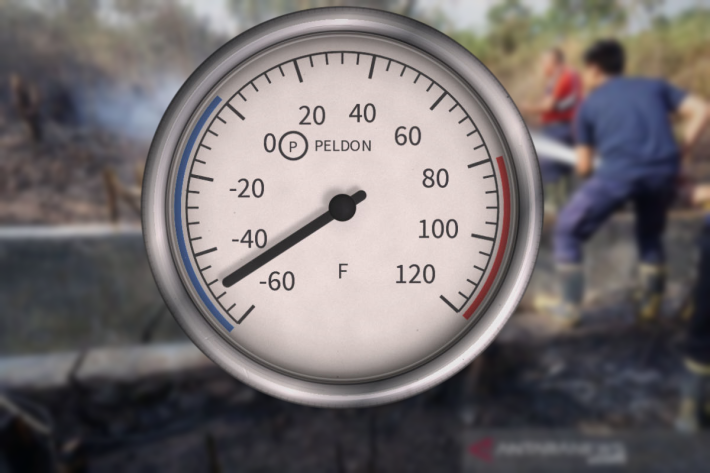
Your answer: -50
